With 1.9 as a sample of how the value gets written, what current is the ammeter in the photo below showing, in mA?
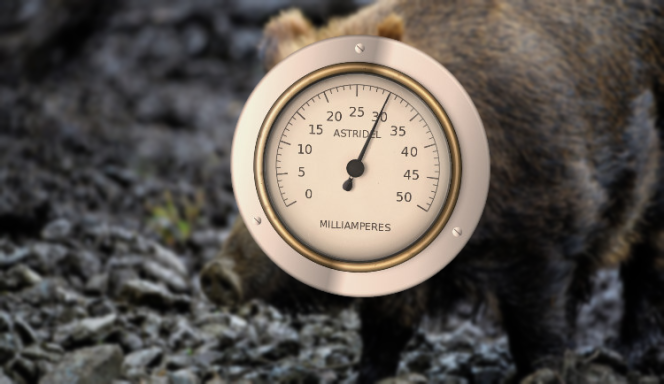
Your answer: 30
